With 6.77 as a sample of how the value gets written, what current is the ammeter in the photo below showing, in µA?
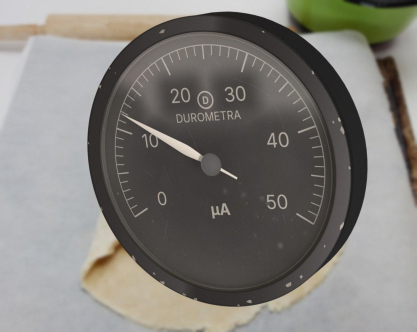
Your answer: 12
